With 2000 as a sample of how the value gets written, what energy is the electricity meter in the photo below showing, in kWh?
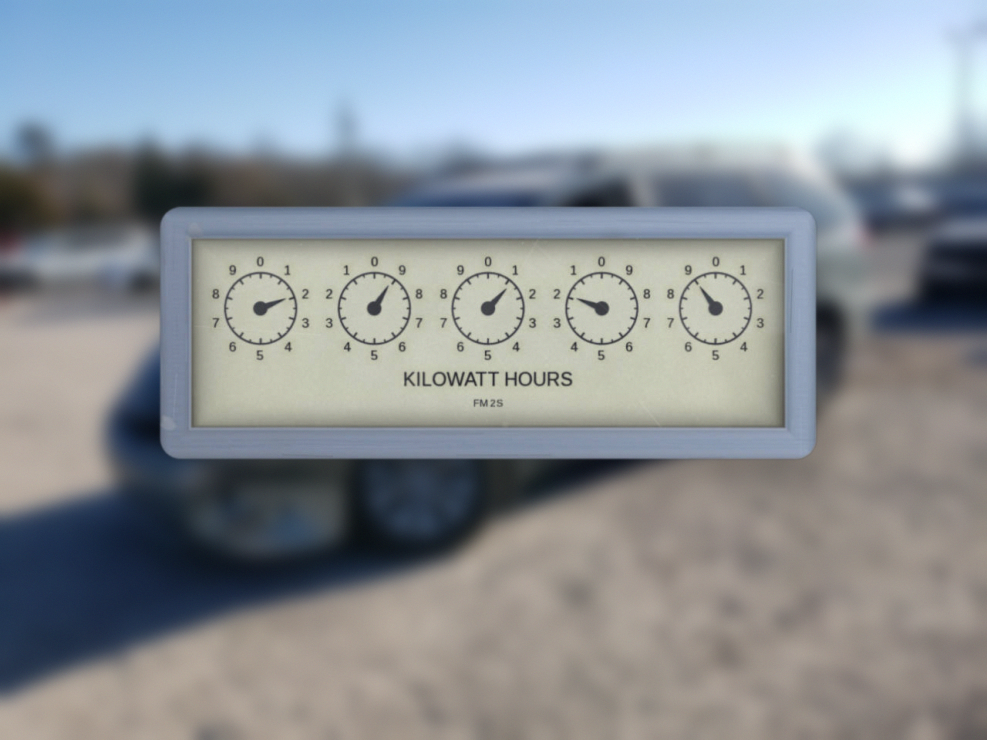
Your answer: 19119
